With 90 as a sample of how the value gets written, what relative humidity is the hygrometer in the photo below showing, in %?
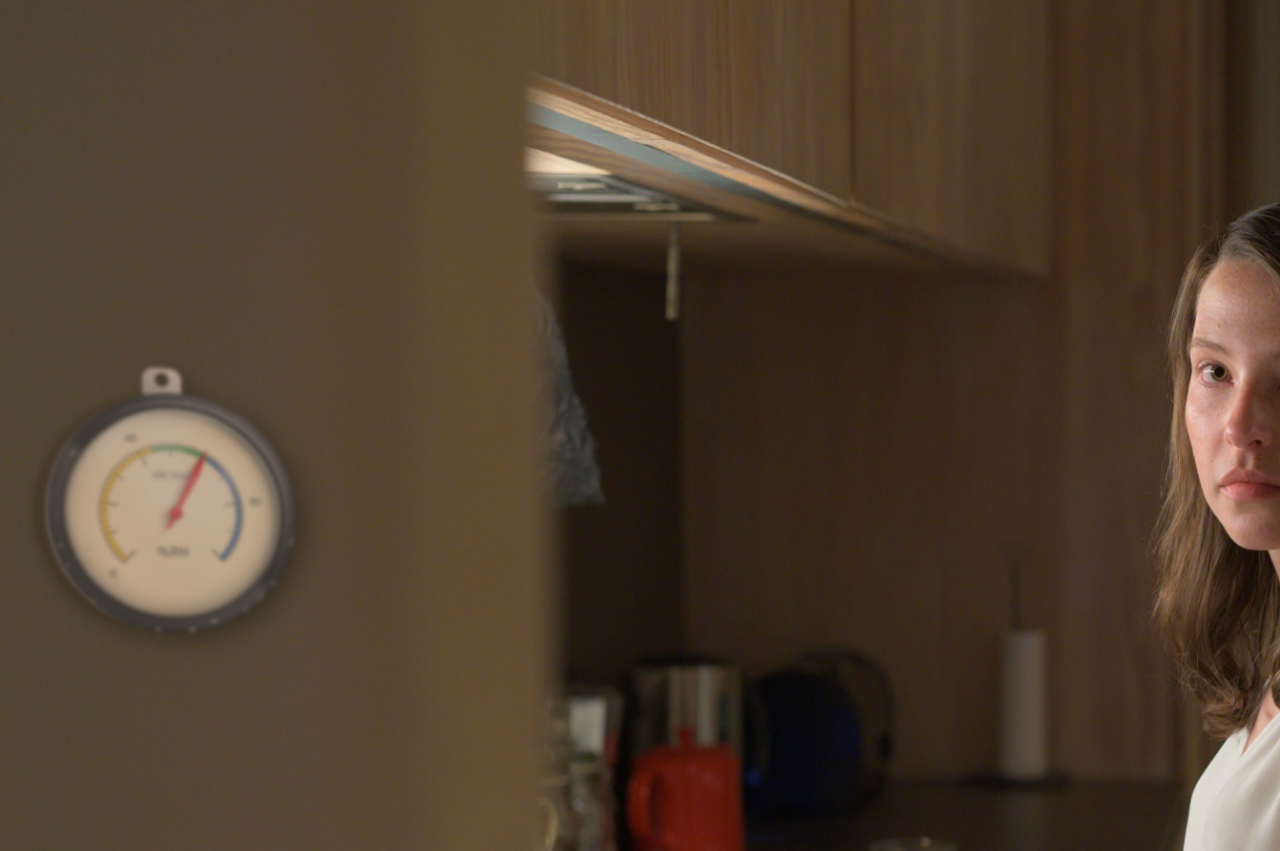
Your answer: 60
